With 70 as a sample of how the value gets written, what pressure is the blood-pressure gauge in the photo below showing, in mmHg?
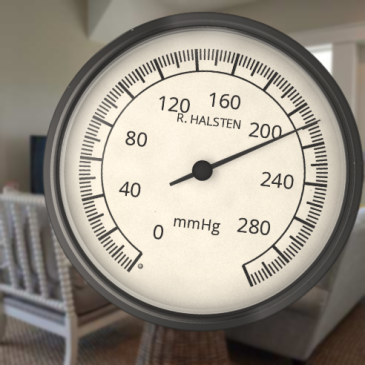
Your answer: 210
